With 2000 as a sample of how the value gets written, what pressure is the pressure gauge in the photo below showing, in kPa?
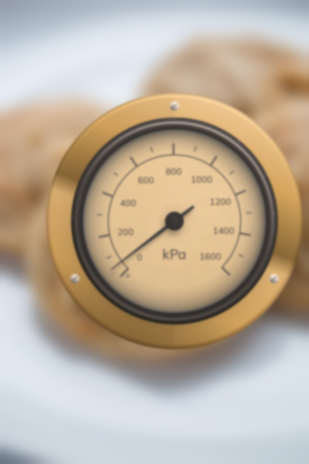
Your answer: 50
